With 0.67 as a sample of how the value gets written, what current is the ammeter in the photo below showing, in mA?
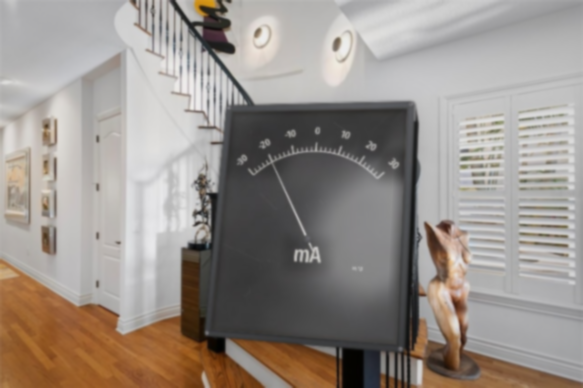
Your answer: -20
